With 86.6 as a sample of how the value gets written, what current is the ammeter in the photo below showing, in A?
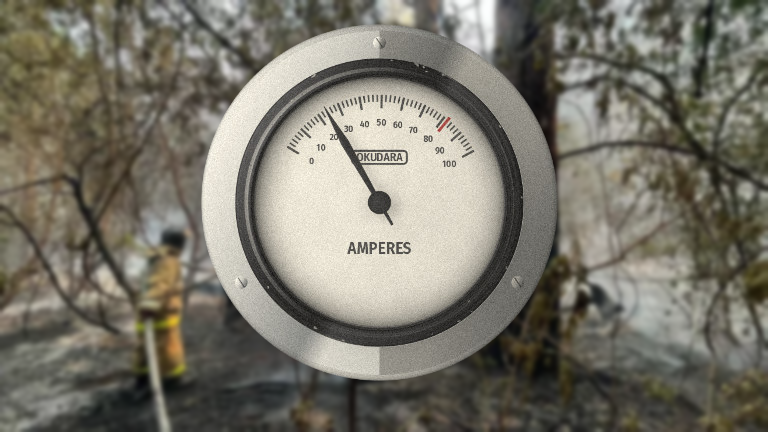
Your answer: 24
